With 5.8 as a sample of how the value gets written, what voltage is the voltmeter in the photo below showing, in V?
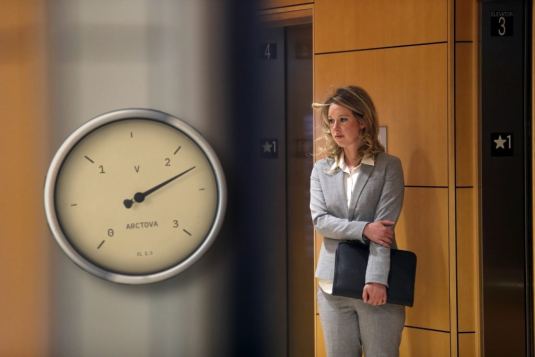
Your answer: 2.25
